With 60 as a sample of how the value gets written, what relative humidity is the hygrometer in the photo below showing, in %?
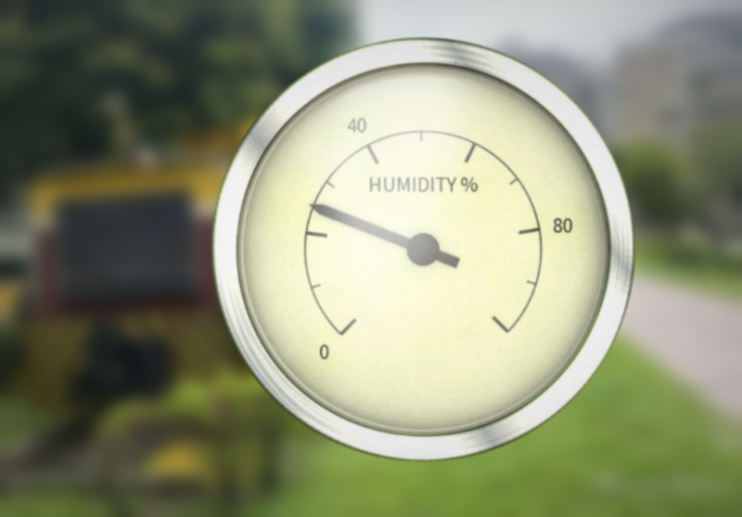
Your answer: 25
